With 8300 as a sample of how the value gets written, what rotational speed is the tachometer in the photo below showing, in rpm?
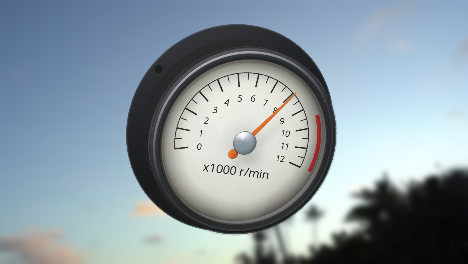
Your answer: 8000
